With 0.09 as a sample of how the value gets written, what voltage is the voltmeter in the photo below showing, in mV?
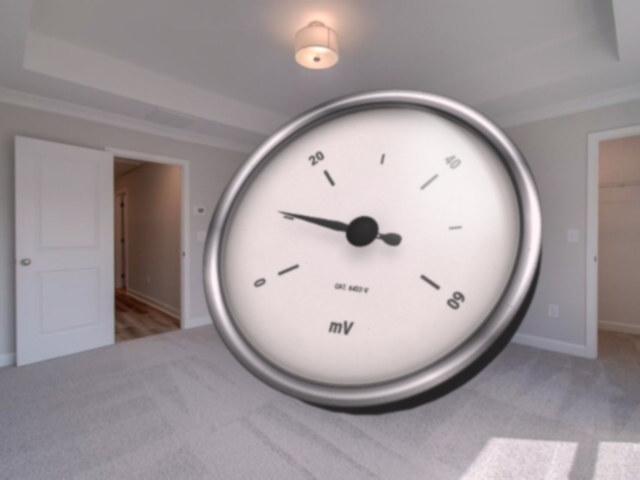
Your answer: 10
